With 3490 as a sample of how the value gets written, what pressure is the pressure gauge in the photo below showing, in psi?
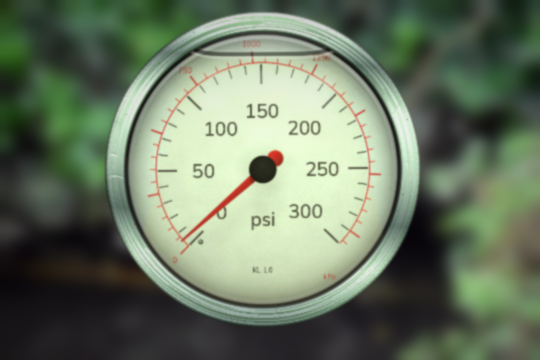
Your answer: 5
